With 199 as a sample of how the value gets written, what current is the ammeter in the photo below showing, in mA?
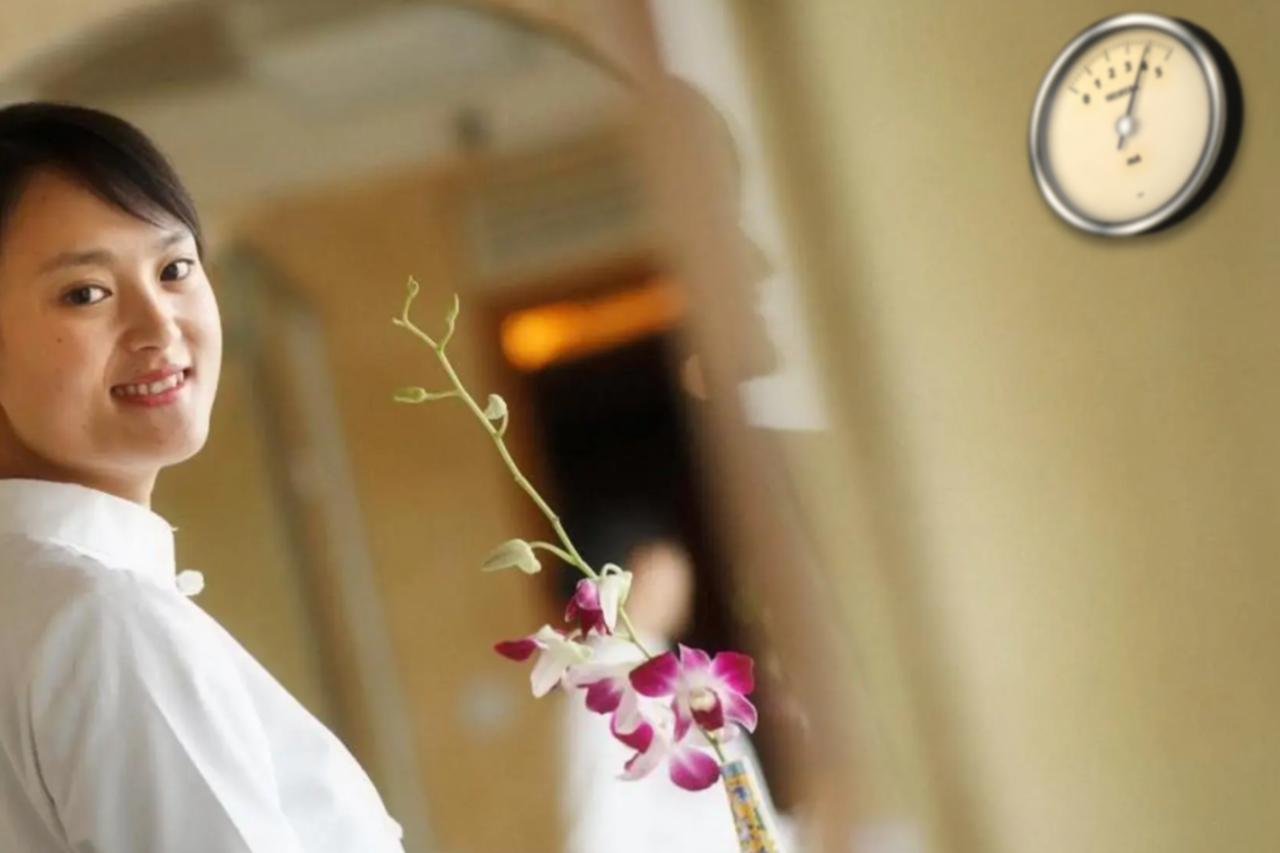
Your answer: 4
